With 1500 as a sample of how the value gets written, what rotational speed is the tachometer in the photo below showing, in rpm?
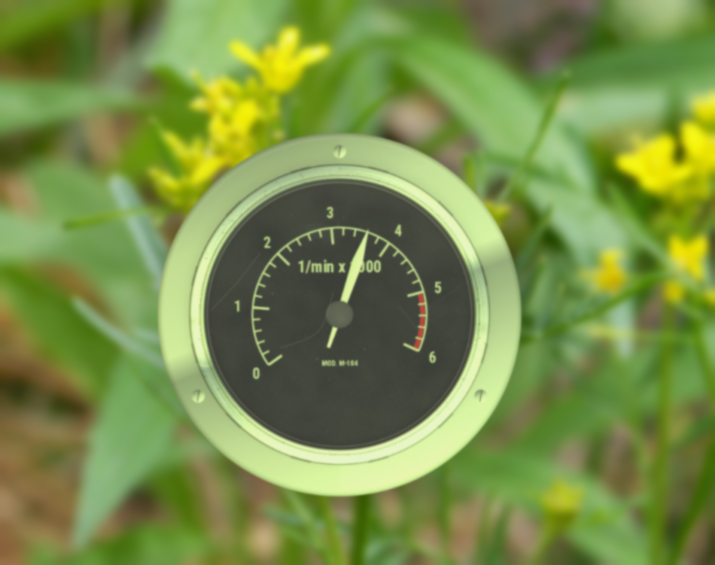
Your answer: 3600
